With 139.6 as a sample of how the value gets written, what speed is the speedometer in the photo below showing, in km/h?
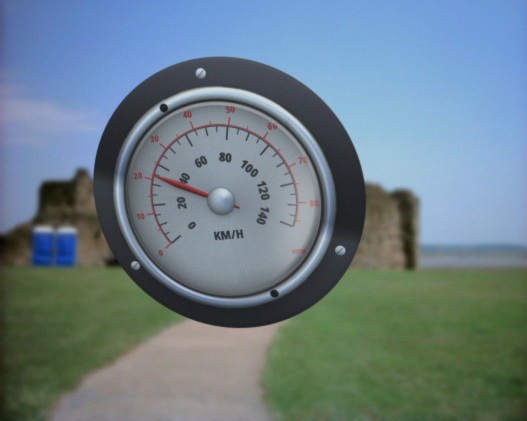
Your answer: 35
